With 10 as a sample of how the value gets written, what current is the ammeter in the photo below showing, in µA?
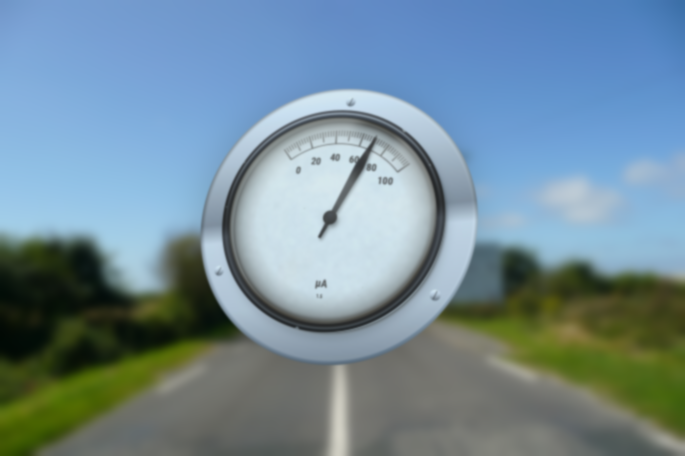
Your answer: 70
